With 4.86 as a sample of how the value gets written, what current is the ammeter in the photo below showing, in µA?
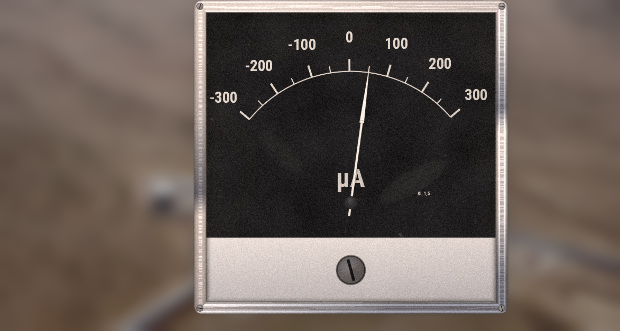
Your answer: 50
